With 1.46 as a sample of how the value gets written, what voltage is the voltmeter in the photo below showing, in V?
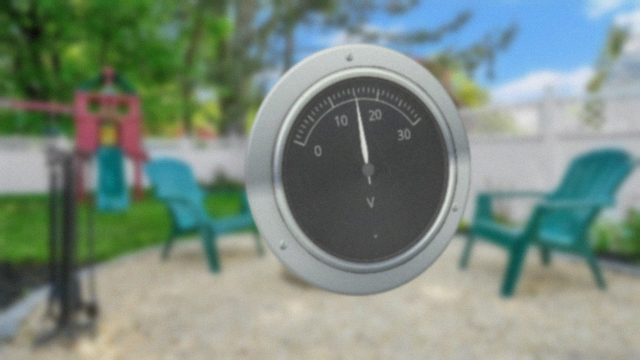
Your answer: 15
